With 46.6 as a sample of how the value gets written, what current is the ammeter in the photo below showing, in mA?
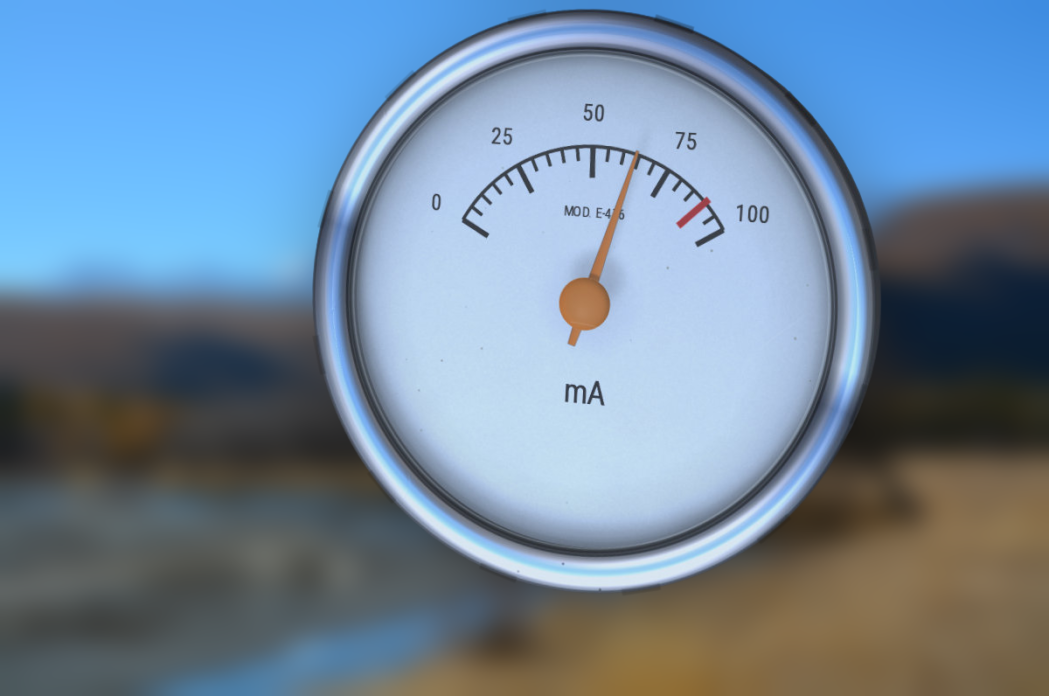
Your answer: 65
